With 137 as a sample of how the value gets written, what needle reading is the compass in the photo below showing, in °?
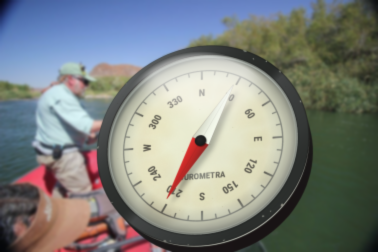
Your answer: 210
